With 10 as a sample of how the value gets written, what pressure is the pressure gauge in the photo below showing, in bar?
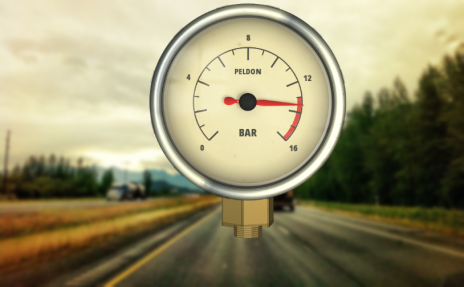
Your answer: 13.5
